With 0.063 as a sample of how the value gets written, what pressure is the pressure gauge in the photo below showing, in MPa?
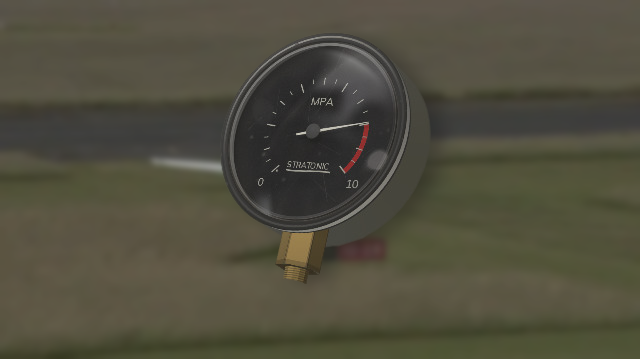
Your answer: 8
